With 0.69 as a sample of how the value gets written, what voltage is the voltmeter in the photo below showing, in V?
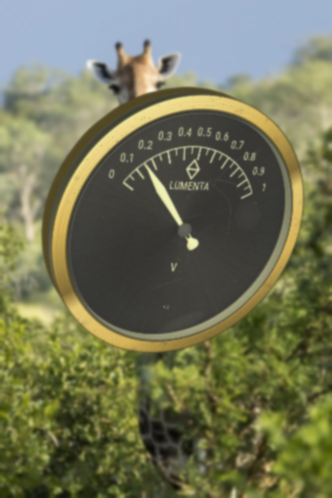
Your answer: 0.15
